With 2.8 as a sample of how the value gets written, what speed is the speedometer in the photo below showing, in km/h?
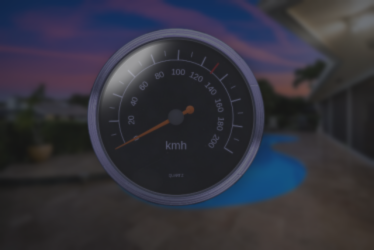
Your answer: 0
